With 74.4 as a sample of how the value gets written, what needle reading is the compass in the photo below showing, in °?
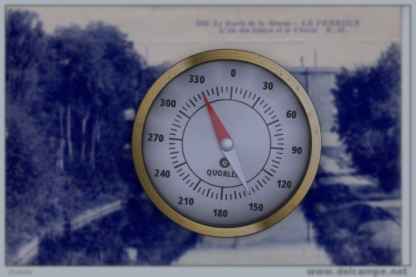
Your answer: 330
